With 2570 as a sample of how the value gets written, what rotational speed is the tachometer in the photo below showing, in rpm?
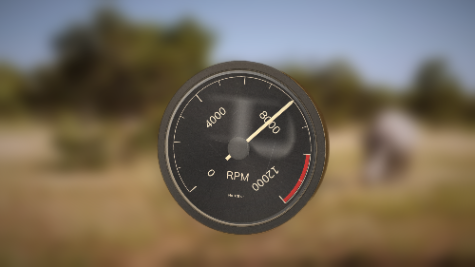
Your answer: 8000
